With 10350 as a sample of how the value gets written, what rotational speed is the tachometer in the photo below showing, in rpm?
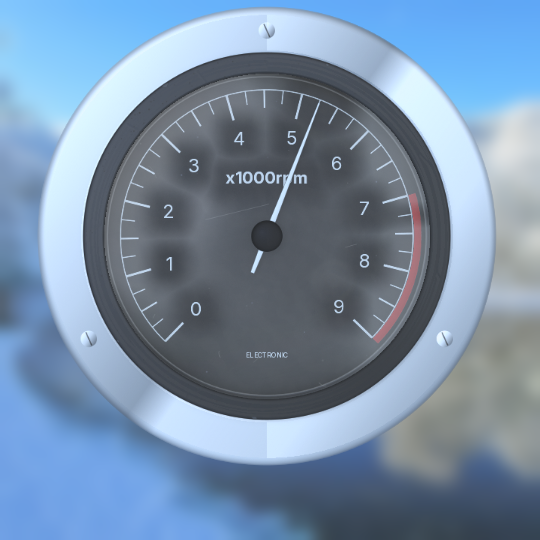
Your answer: 5250
